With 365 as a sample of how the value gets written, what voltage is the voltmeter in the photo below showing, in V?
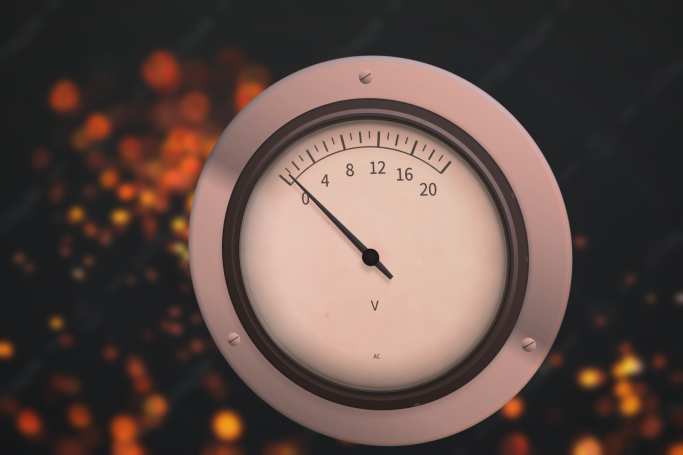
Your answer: 1
